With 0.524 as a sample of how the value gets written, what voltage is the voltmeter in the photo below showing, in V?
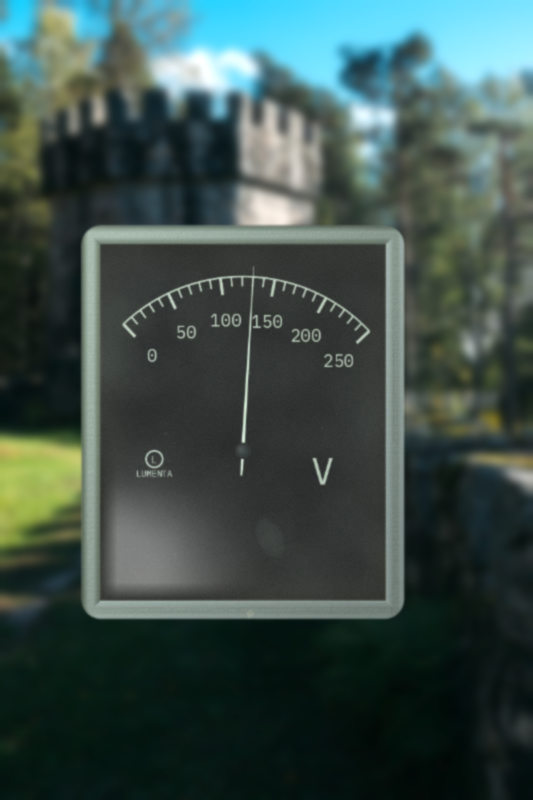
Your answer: 130
